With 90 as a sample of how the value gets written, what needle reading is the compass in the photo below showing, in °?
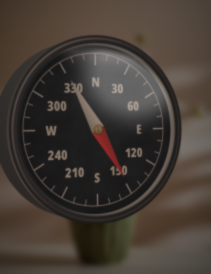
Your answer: 150
